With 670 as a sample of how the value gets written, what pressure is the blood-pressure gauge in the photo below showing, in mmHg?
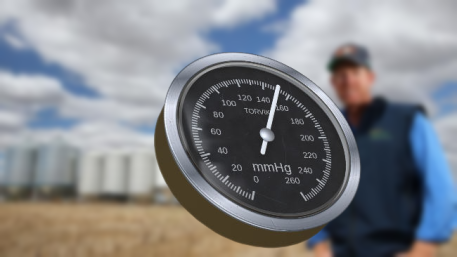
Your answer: 150
